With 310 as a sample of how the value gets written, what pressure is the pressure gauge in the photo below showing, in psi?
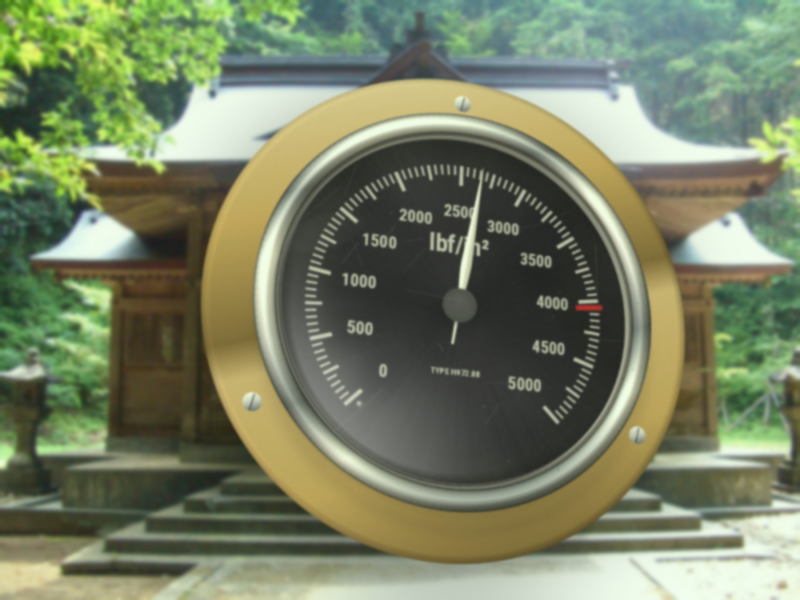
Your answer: 2650
